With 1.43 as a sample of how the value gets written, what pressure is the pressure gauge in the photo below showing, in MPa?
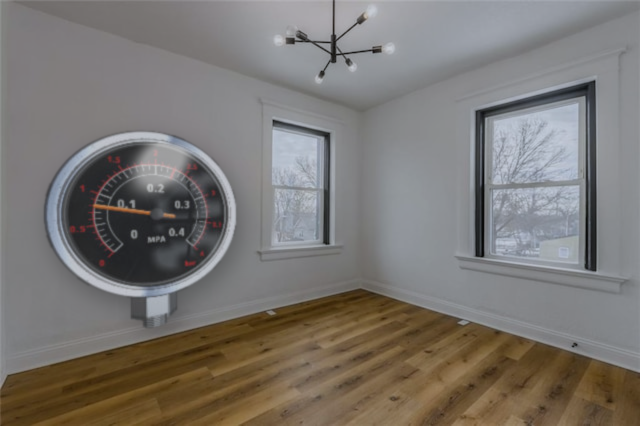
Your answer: 0.08
